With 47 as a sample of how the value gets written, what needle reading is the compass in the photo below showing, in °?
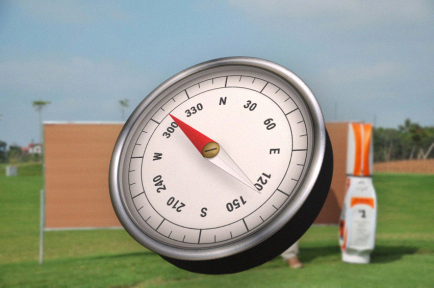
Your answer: 310
